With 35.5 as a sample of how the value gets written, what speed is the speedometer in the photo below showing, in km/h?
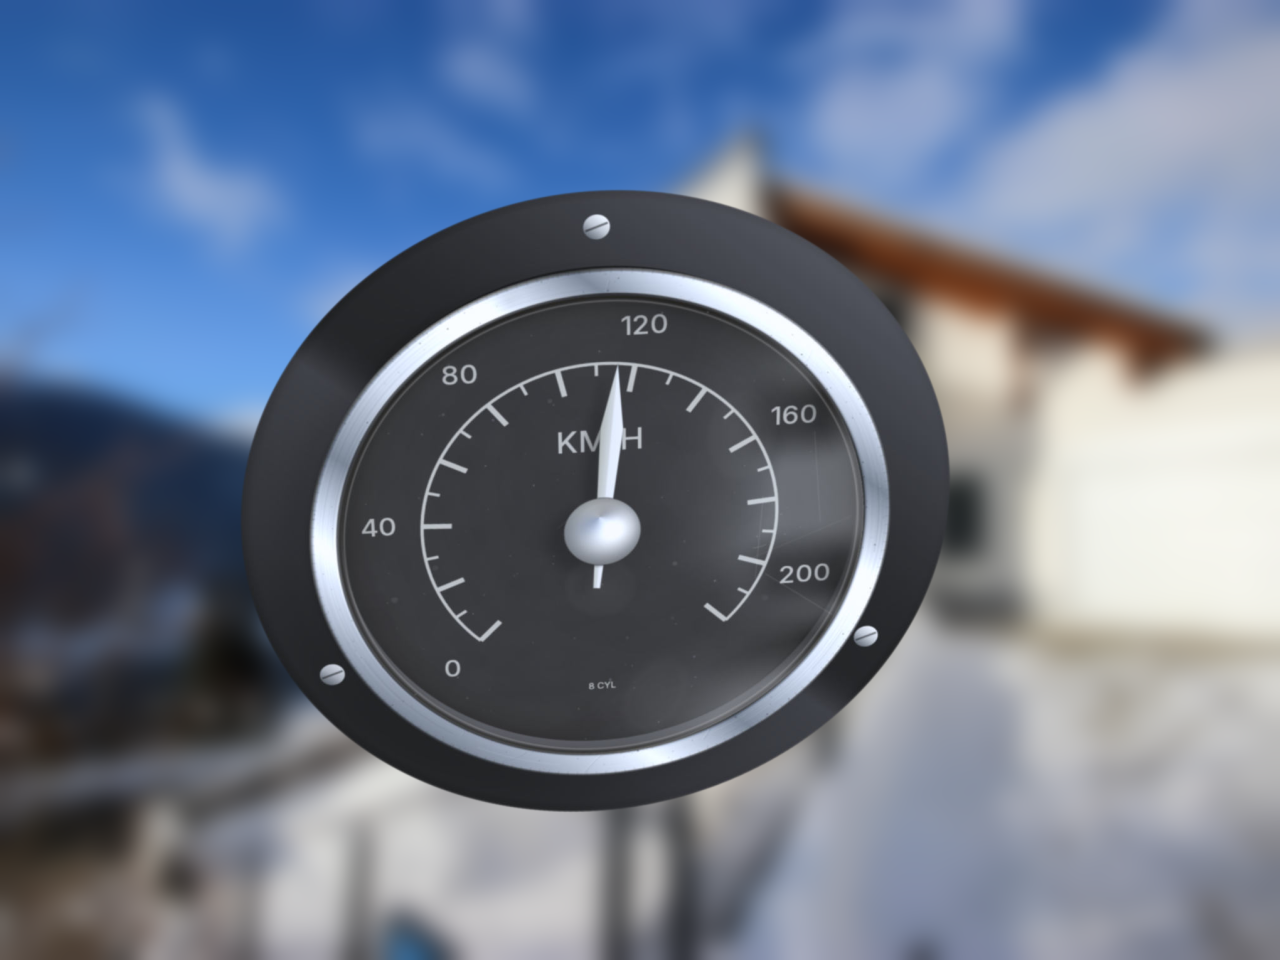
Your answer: 115
